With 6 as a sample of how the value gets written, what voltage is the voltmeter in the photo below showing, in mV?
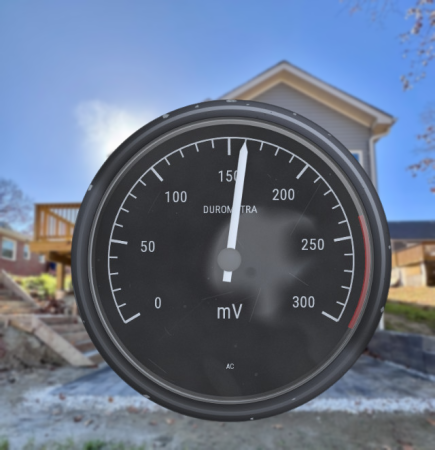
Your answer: 160
